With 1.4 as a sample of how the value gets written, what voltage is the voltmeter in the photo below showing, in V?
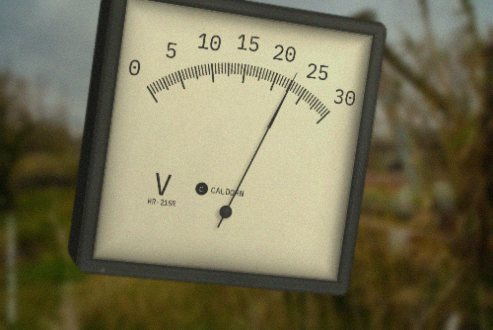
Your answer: 22.5
